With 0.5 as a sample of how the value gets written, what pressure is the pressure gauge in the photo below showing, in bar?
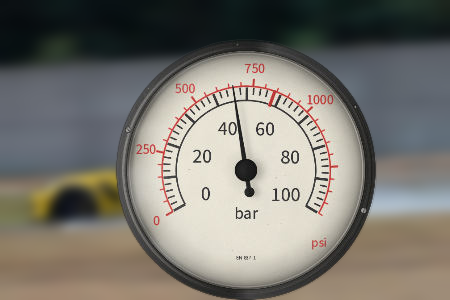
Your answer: 46
